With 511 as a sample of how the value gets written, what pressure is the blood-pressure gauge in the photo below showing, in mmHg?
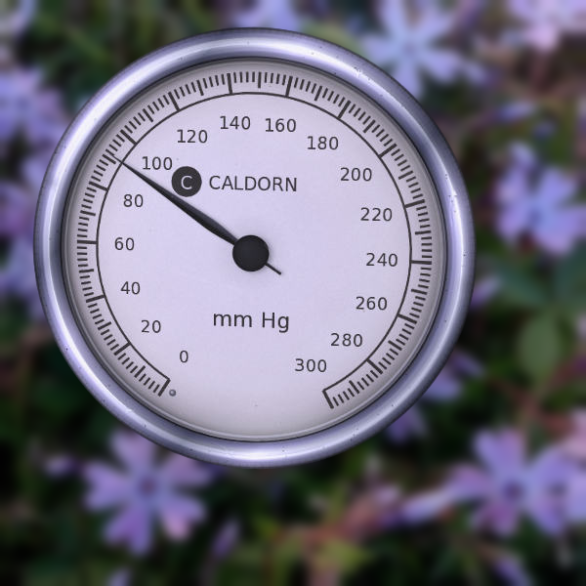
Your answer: 92
